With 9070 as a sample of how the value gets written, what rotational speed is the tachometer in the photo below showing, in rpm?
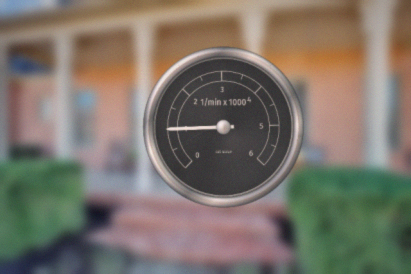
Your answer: 1000
